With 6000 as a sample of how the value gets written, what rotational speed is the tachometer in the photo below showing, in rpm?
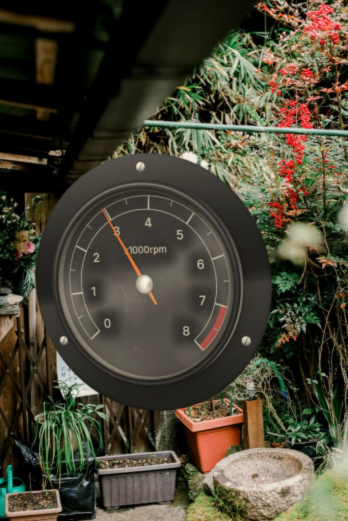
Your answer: 3000
